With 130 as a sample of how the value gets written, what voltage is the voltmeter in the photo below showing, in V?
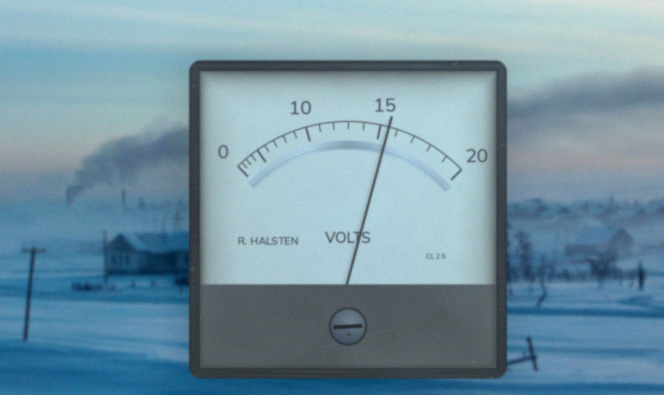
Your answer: 15.5
